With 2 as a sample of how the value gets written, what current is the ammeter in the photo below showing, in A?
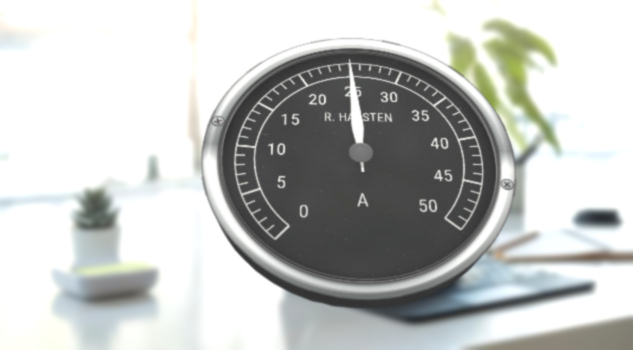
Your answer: 25
